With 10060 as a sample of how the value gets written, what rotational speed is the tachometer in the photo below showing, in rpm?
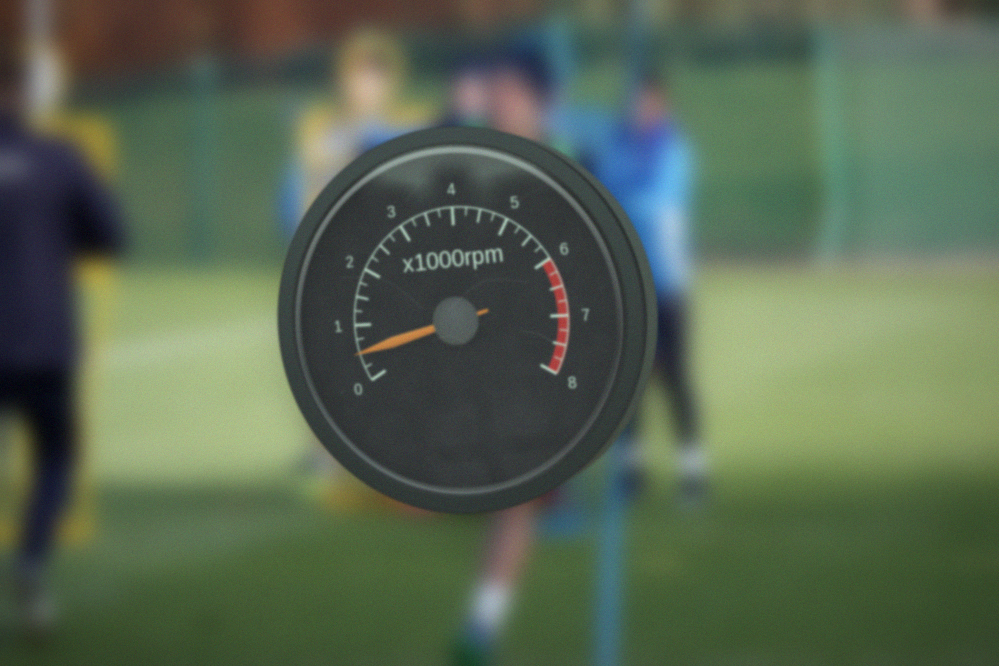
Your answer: 500
